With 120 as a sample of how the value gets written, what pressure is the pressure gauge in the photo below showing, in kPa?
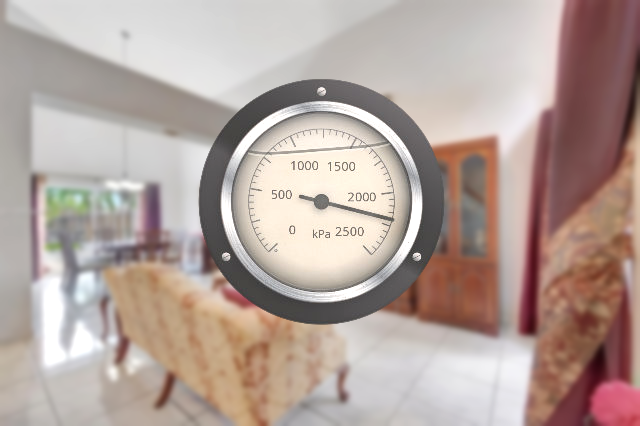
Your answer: 2200
